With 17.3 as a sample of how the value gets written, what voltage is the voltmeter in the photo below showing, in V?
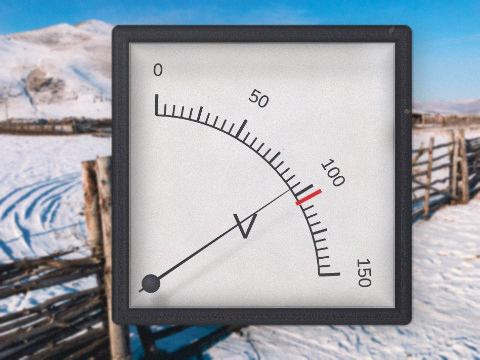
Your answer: 95
